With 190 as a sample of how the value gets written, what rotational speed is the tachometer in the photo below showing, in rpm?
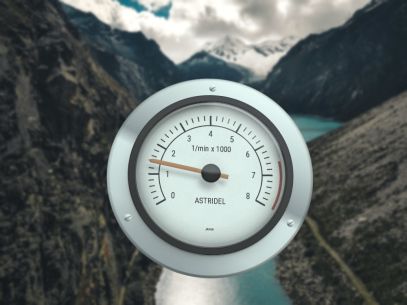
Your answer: 1400
